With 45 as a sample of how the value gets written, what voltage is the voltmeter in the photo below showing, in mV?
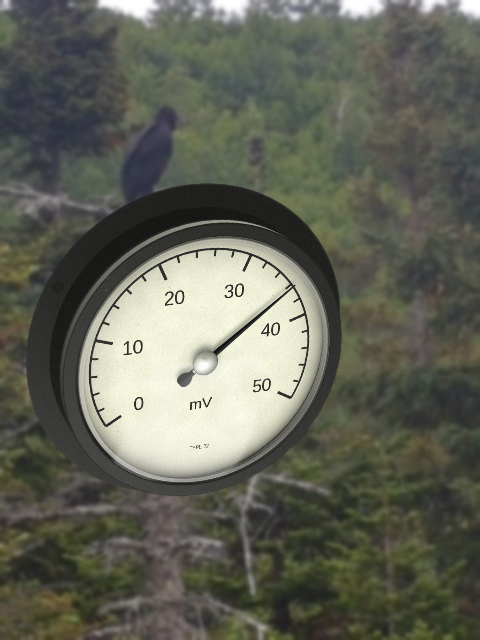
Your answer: 36
